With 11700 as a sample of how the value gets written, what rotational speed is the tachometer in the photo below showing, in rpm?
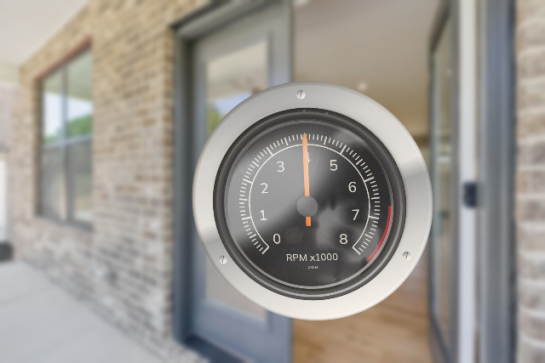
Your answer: 4000
